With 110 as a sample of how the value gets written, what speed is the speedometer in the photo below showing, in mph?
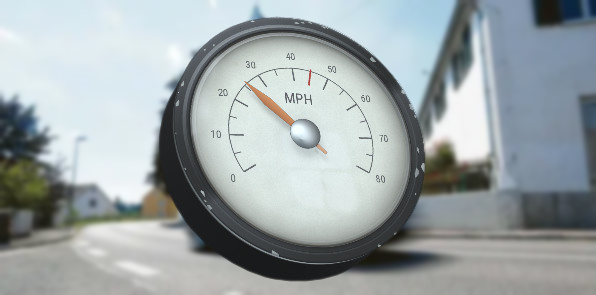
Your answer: 25
